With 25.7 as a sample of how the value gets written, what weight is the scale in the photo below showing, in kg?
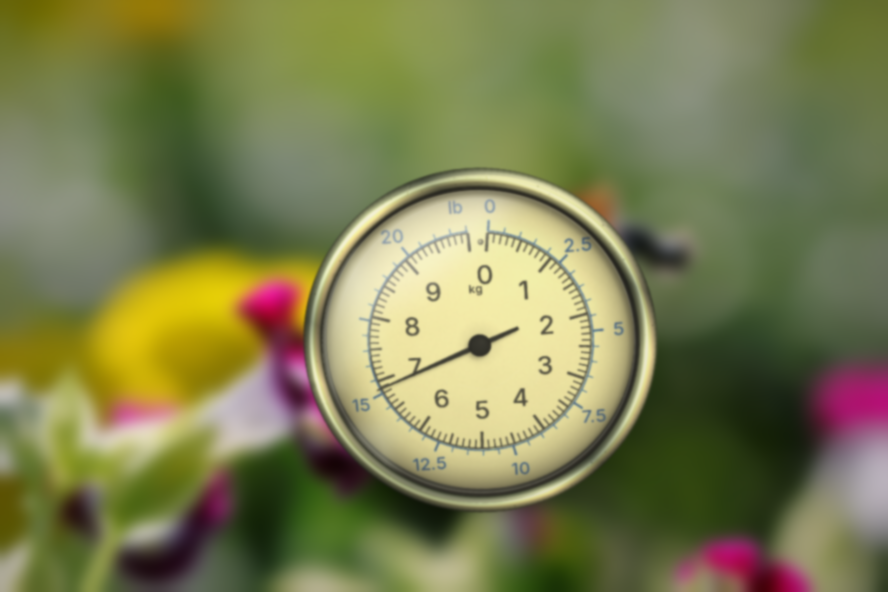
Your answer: 6.9
